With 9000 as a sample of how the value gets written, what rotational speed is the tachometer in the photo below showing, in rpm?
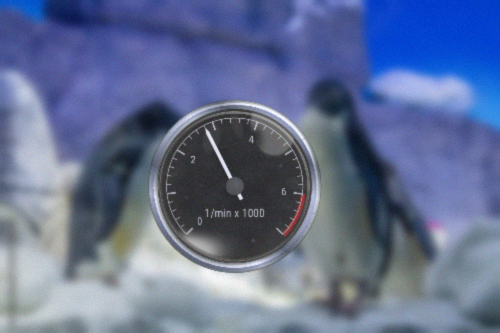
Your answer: 2800
